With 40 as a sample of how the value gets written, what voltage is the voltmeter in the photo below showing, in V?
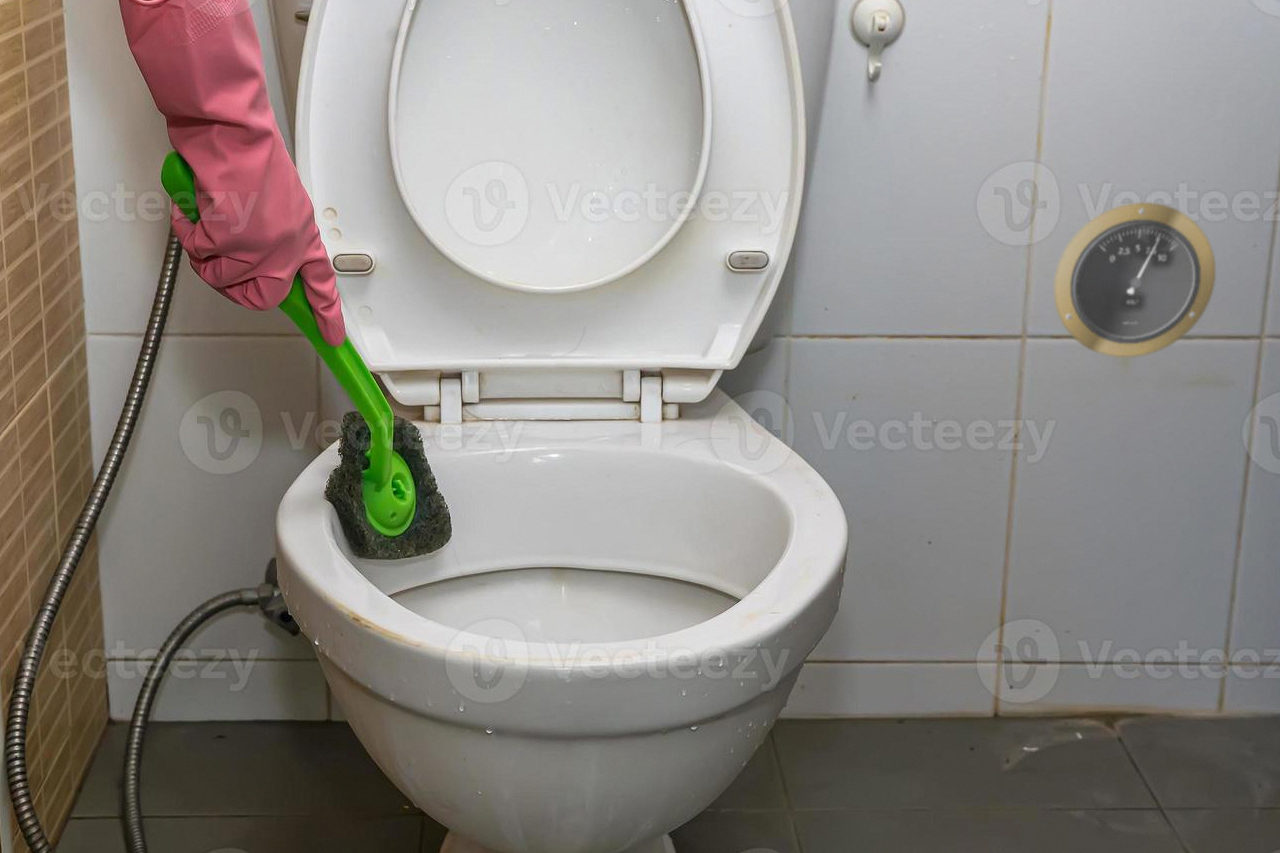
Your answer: 7.5
